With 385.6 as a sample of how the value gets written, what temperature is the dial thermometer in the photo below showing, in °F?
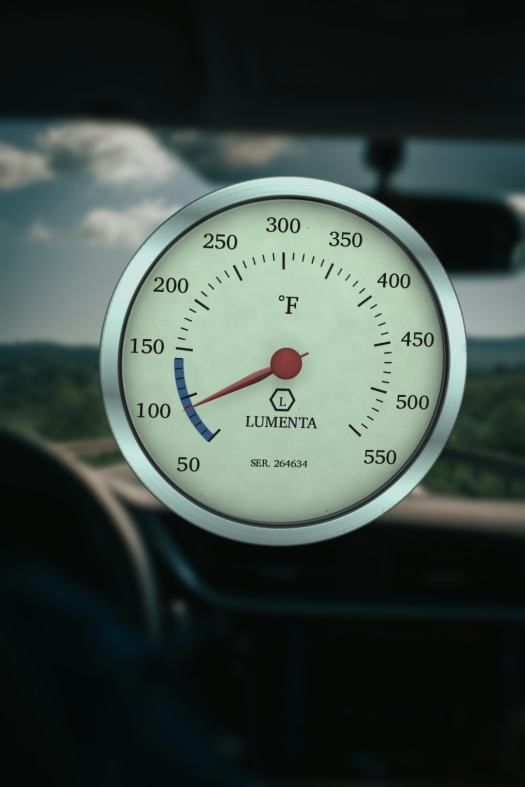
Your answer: 90
